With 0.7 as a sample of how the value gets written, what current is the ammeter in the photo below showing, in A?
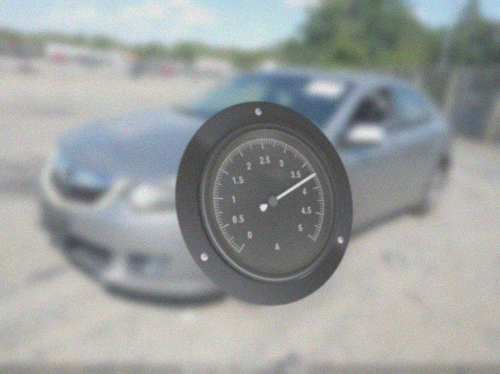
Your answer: 3.75
